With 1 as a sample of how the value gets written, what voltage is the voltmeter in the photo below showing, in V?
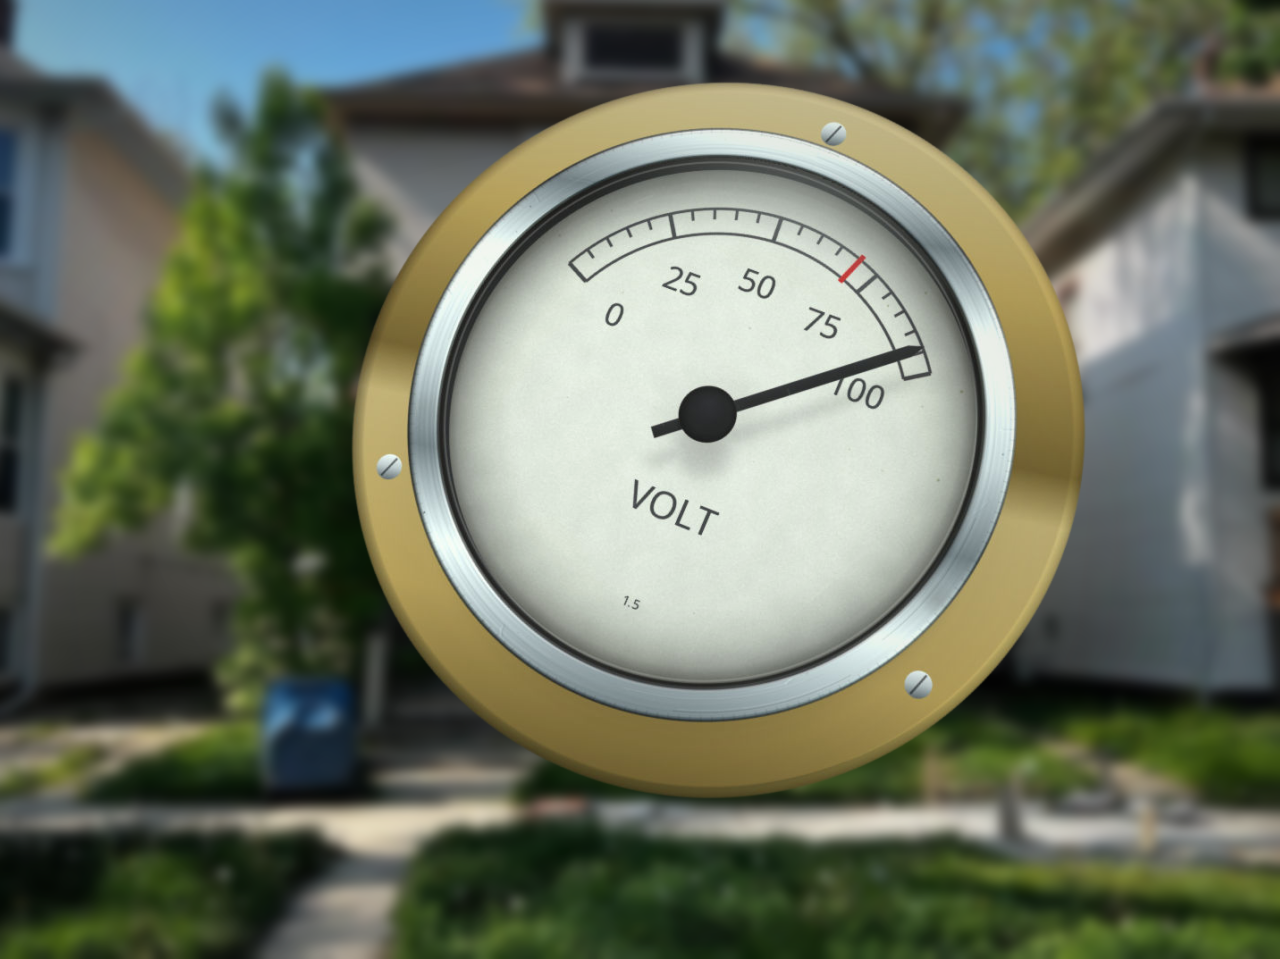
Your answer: 95
